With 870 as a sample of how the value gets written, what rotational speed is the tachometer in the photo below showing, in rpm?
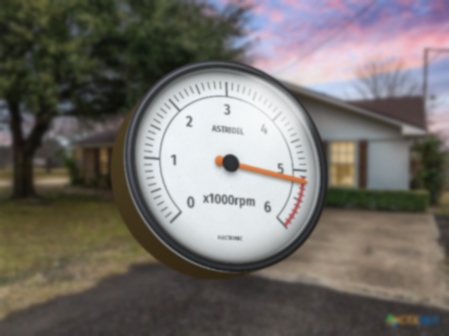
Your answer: 5200
